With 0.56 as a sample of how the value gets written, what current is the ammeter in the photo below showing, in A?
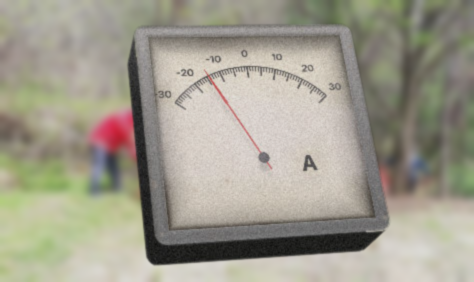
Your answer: -15
